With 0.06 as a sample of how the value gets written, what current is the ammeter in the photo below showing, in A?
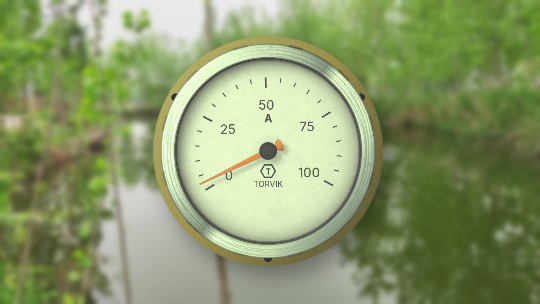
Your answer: 2.5
